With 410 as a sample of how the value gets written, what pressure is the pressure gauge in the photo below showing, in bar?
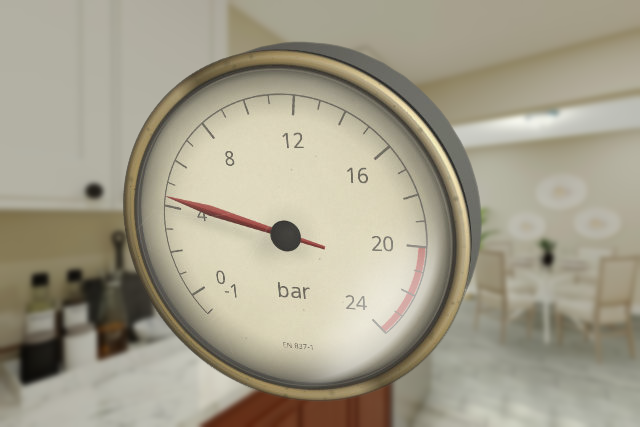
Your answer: 4.5
